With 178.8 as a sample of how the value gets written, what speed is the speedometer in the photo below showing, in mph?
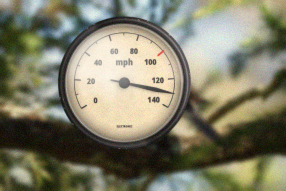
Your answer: 130
